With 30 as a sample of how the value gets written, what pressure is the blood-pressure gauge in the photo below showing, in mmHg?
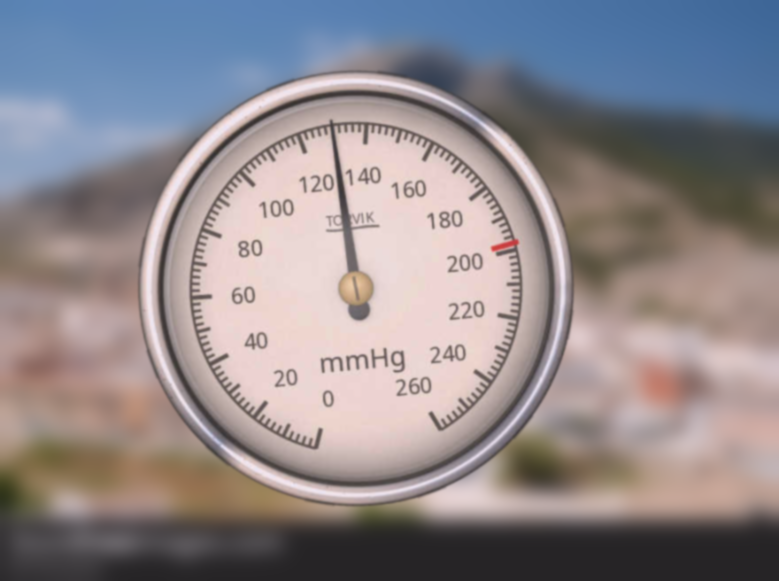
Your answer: 130
